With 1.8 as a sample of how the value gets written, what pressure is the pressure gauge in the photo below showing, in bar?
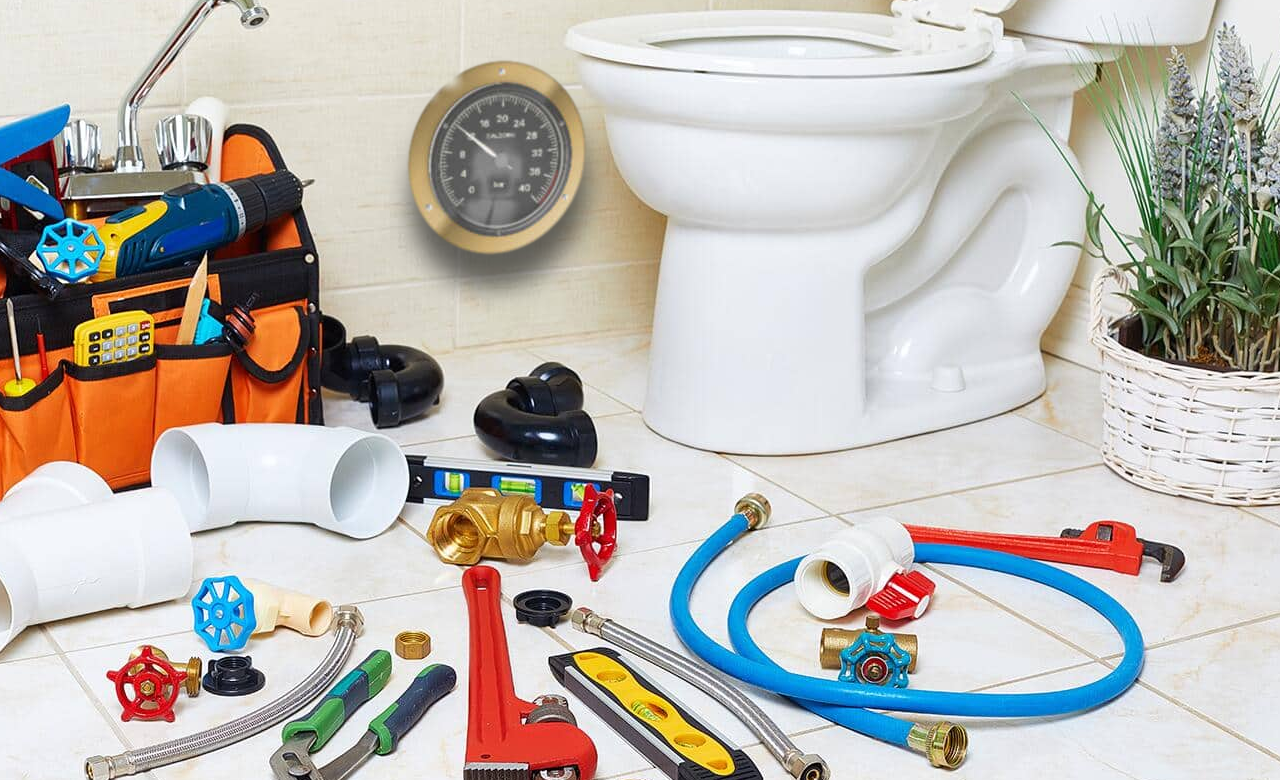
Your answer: 12
